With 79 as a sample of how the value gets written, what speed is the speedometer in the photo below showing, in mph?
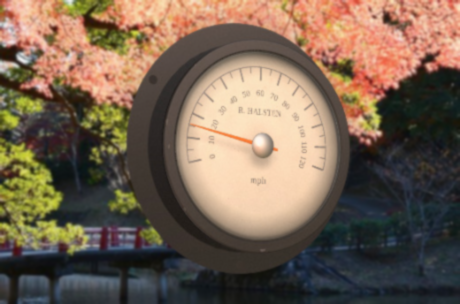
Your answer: 15
